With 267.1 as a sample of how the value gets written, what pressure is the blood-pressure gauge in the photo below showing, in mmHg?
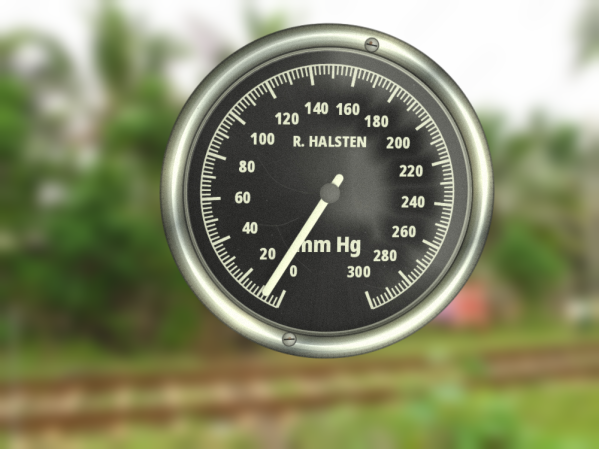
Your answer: 8
